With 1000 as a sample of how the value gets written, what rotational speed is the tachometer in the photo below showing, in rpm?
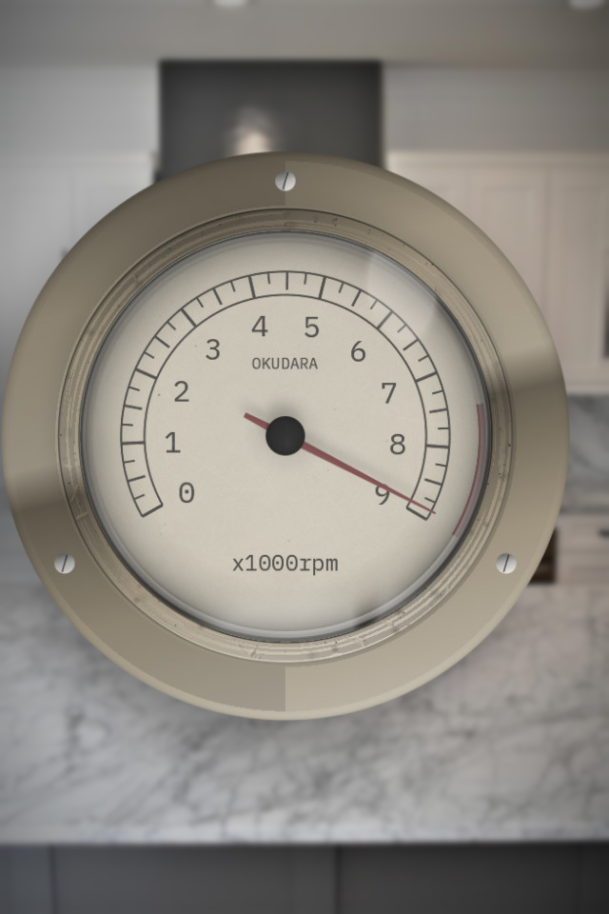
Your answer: 8875
